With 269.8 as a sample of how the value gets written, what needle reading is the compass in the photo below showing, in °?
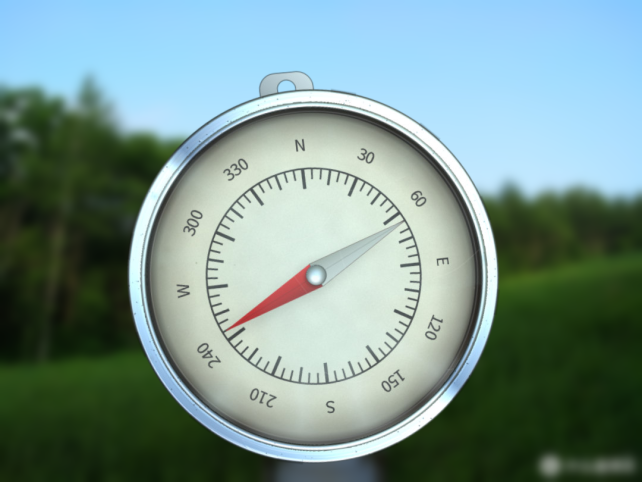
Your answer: 245
